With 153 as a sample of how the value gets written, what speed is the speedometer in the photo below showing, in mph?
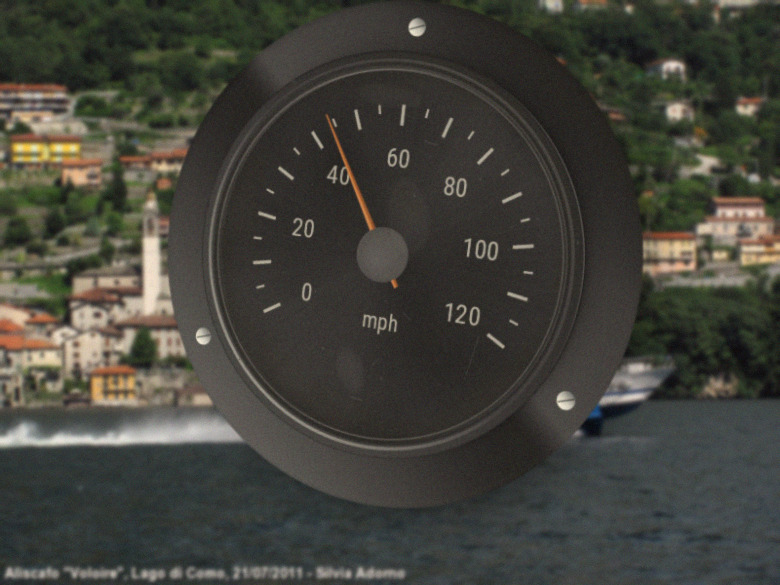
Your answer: 45
